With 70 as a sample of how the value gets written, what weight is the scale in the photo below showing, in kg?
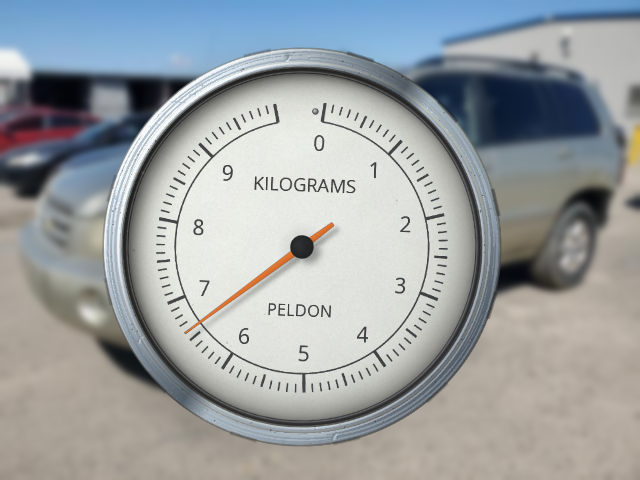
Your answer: 6.6
